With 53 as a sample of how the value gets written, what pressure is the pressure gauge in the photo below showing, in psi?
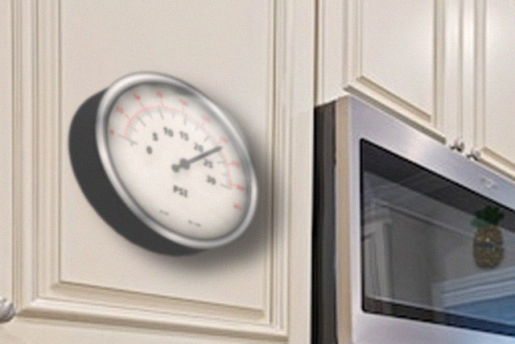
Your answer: 22.5
